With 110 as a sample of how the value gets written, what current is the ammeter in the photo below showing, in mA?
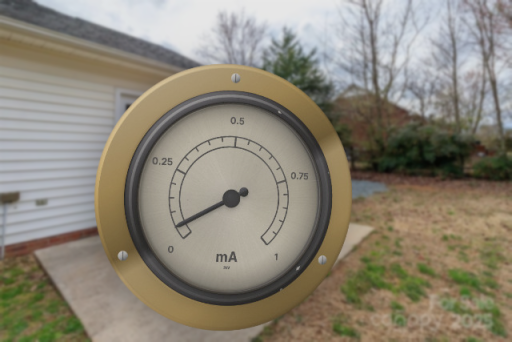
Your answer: 0.05
